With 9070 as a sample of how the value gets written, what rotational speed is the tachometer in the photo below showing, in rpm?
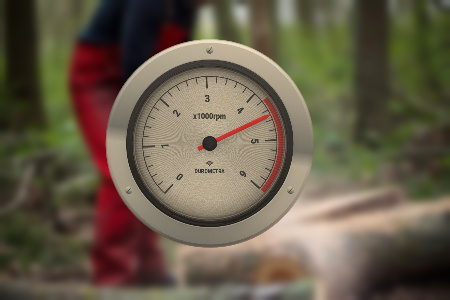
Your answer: 4500
